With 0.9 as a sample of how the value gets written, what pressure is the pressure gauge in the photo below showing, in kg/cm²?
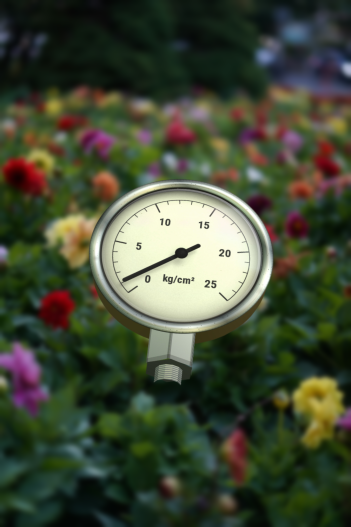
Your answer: 1
